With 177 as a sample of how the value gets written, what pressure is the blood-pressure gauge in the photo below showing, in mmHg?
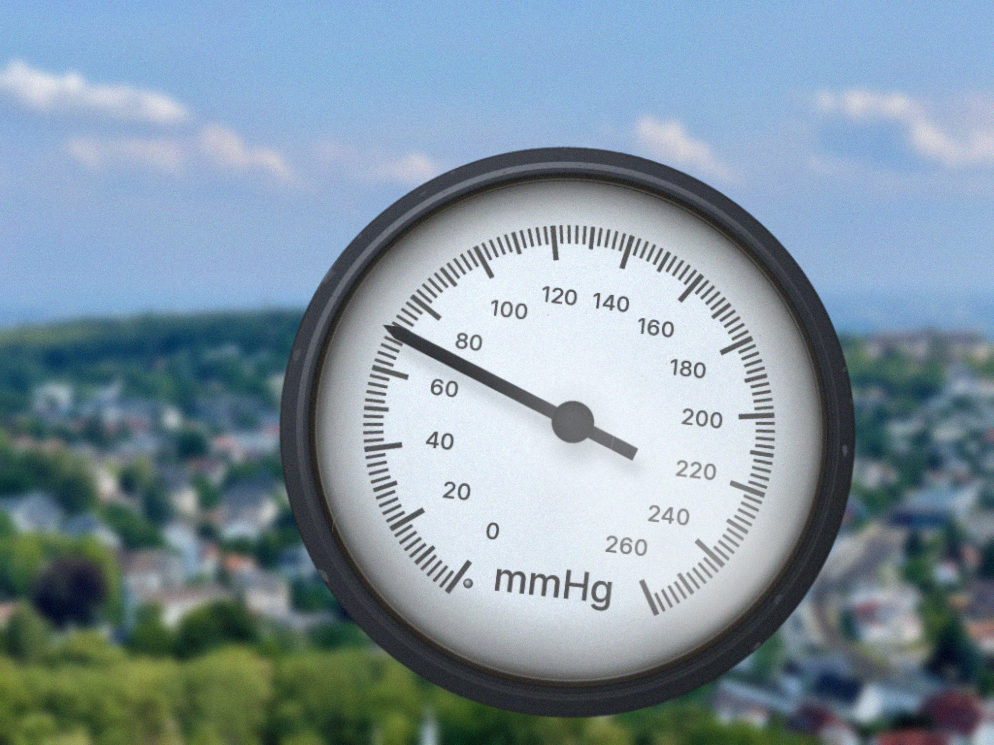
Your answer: 70
